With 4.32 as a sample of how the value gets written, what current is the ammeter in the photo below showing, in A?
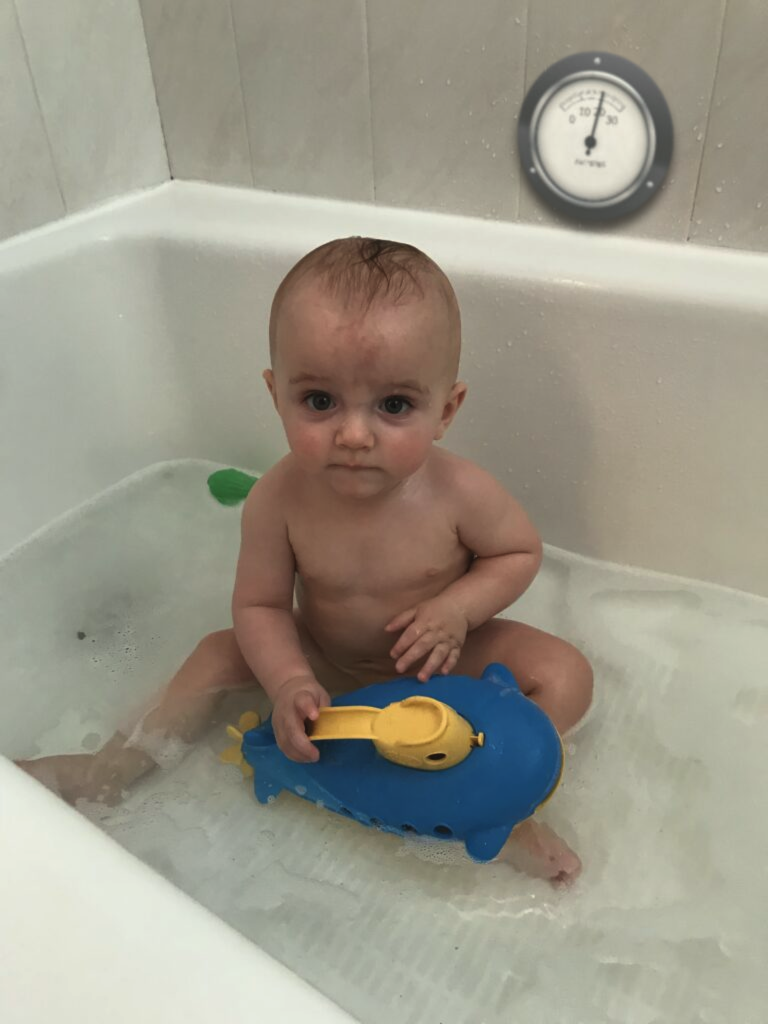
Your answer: 20
